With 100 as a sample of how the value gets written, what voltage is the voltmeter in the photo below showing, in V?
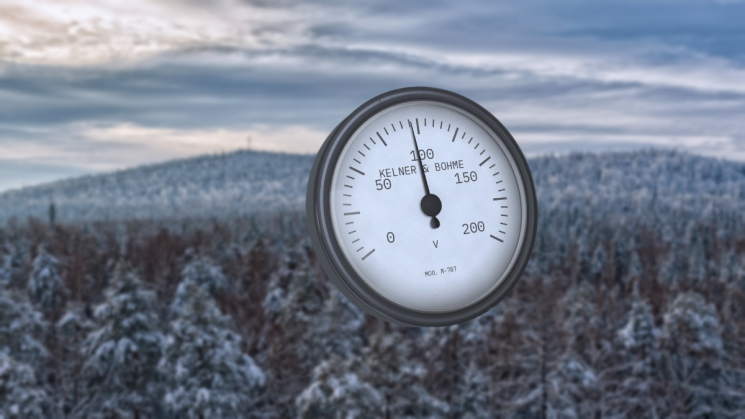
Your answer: 95
